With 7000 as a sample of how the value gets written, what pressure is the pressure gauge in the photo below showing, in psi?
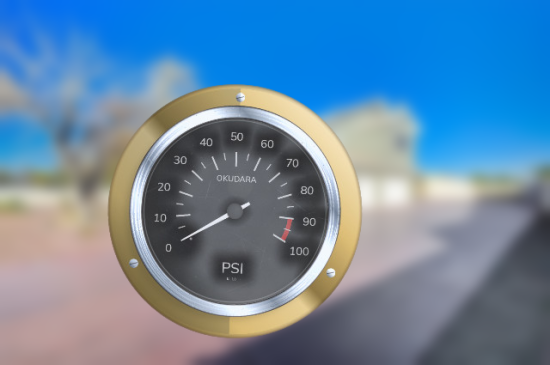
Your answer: 0
